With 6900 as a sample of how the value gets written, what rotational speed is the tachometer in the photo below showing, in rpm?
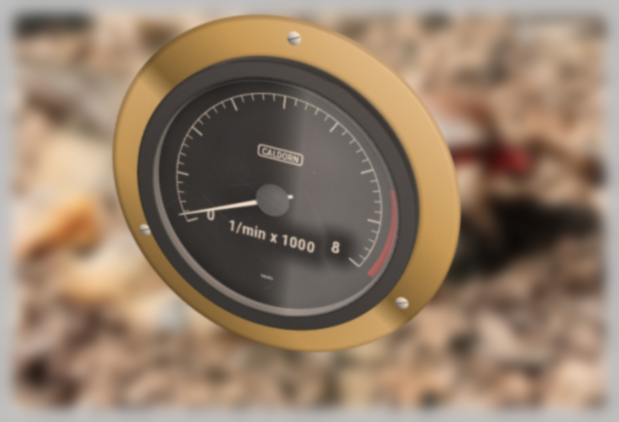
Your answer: 200
